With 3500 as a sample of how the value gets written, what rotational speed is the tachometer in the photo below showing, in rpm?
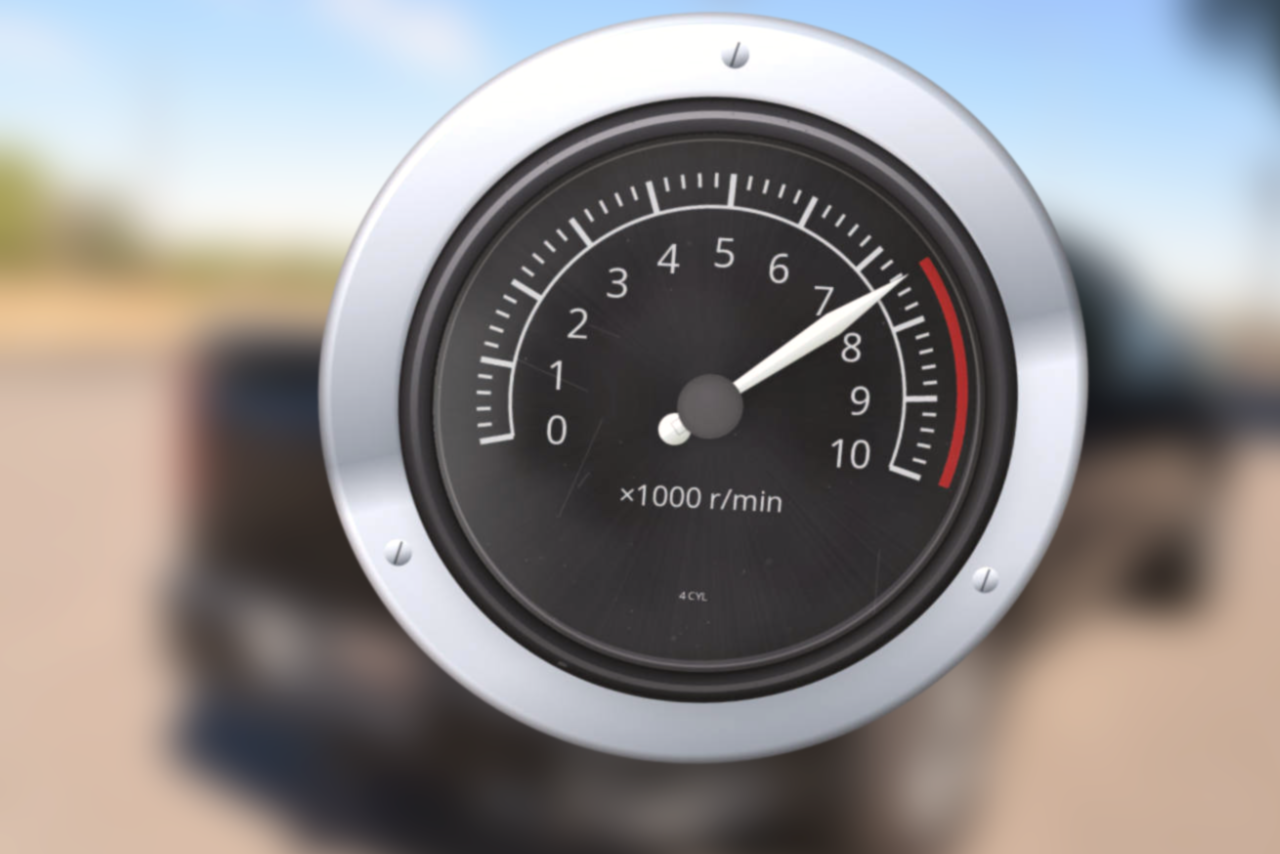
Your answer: 7400
